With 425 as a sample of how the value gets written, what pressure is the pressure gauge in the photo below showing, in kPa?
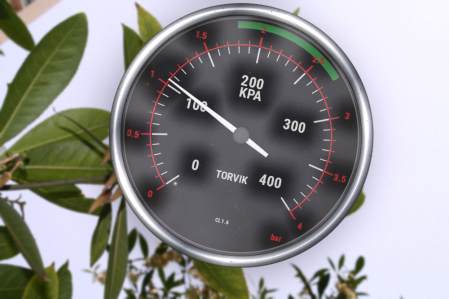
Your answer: 105
